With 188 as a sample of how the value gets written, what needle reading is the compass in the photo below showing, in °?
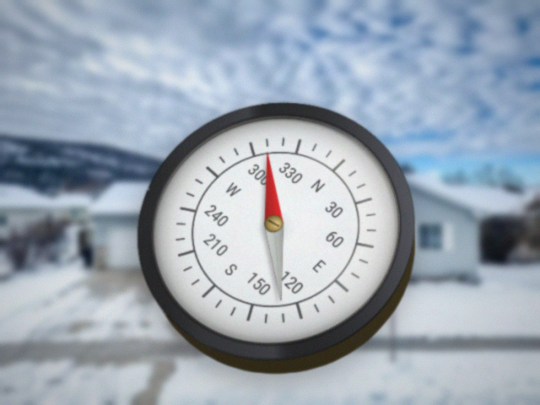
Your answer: 310
